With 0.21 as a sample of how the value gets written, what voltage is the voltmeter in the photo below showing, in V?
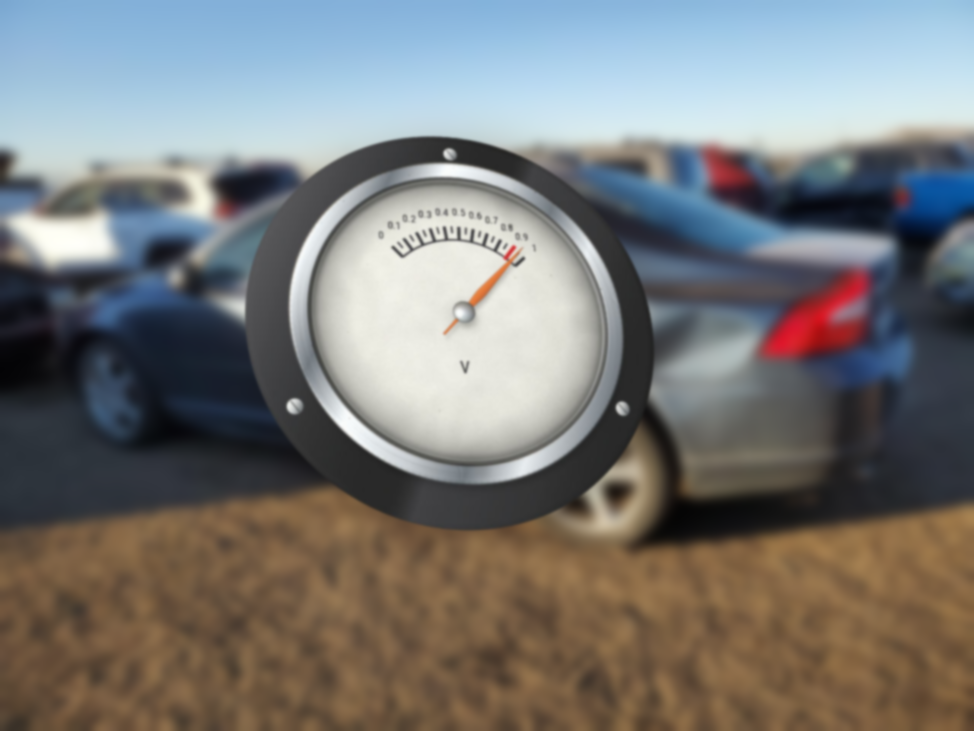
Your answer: 0.95
